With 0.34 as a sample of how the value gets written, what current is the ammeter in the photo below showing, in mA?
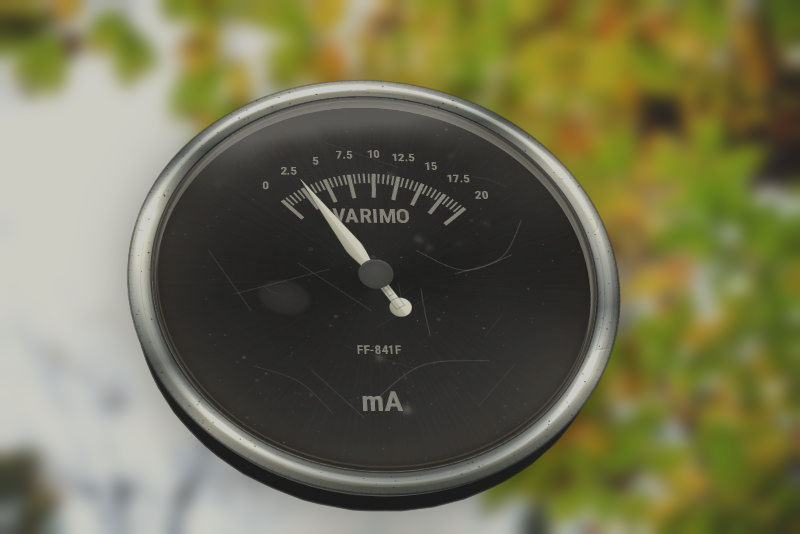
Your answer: 2.5
